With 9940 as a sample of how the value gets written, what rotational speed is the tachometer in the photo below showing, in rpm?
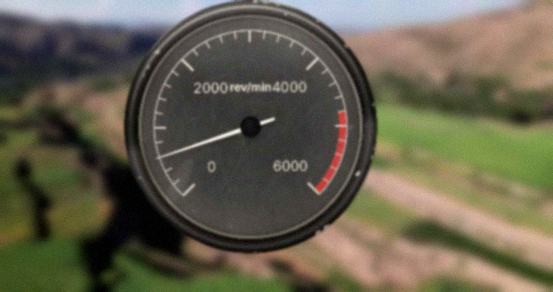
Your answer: 600
